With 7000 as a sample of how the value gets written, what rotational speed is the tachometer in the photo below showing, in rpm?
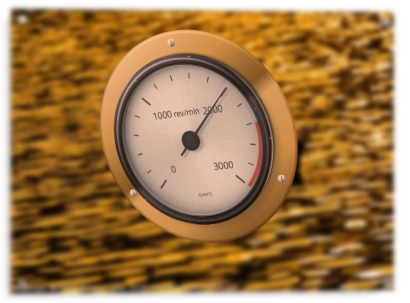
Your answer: 2000
